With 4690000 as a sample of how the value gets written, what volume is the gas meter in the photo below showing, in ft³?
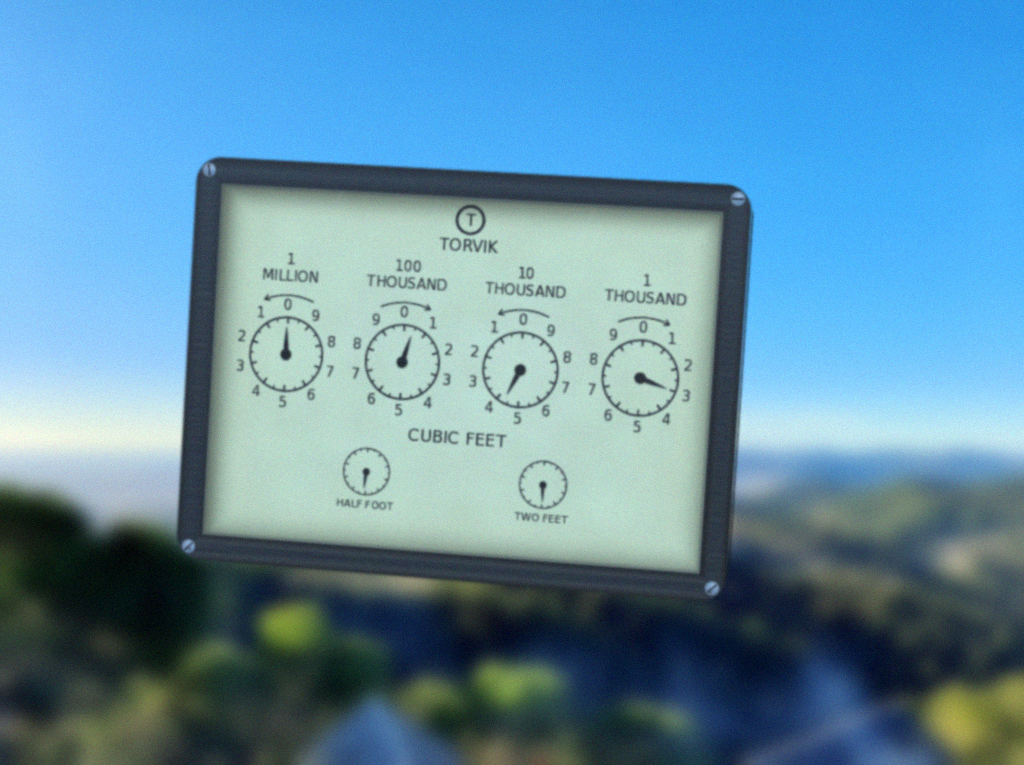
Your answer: 4300
